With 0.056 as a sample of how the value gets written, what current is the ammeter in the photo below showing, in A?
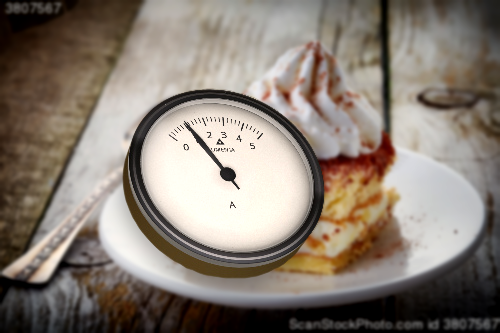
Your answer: 1
